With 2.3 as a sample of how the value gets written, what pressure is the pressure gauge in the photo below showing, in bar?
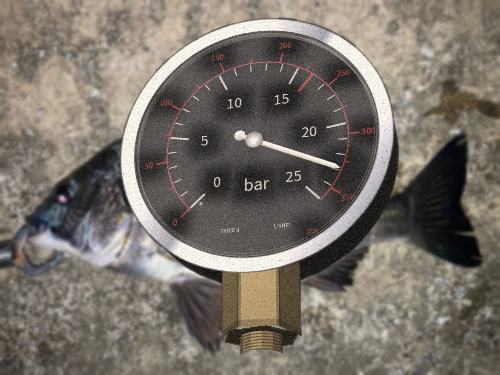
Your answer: 23
